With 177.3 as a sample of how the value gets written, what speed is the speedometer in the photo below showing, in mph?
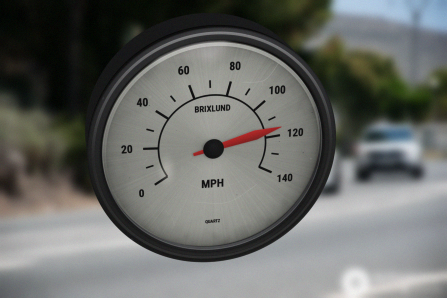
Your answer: 115
